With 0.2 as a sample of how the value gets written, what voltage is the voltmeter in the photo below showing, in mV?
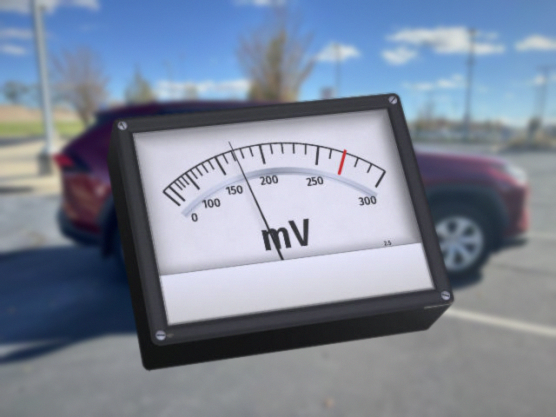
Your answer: 170
